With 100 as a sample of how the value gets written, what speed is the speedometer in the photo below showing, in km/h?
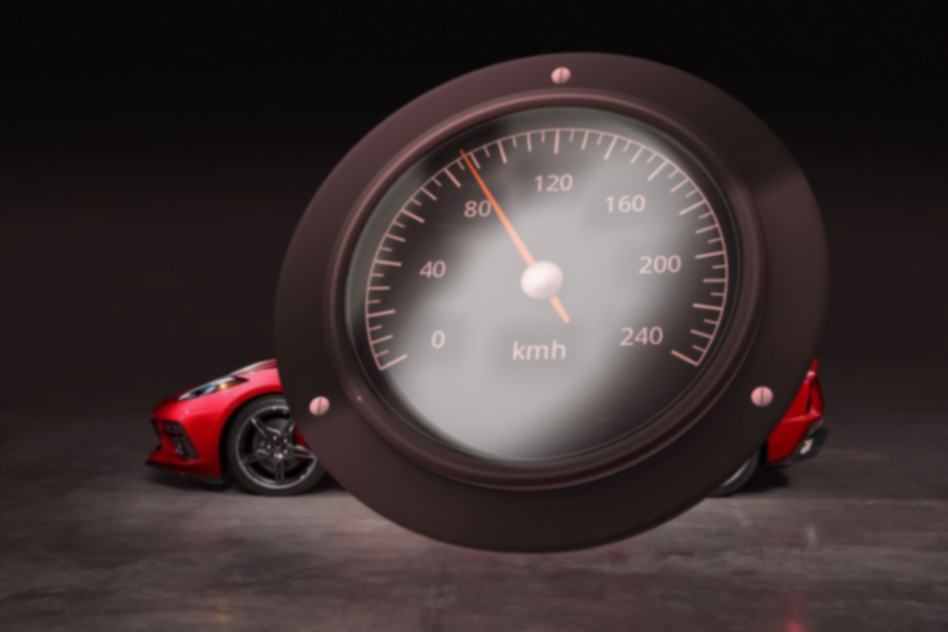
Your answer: 87.5
